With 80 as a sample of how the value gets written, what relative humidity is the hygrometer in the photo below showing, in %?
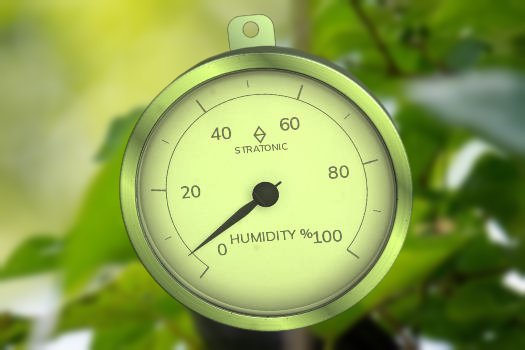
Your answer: 5
